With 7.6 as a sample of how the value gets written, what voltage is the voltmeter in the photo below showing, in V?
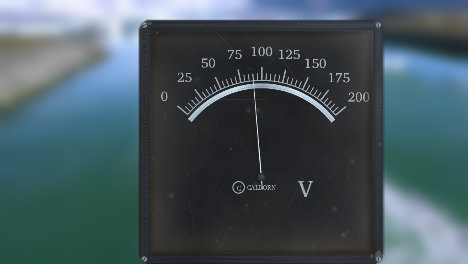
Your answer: 90
